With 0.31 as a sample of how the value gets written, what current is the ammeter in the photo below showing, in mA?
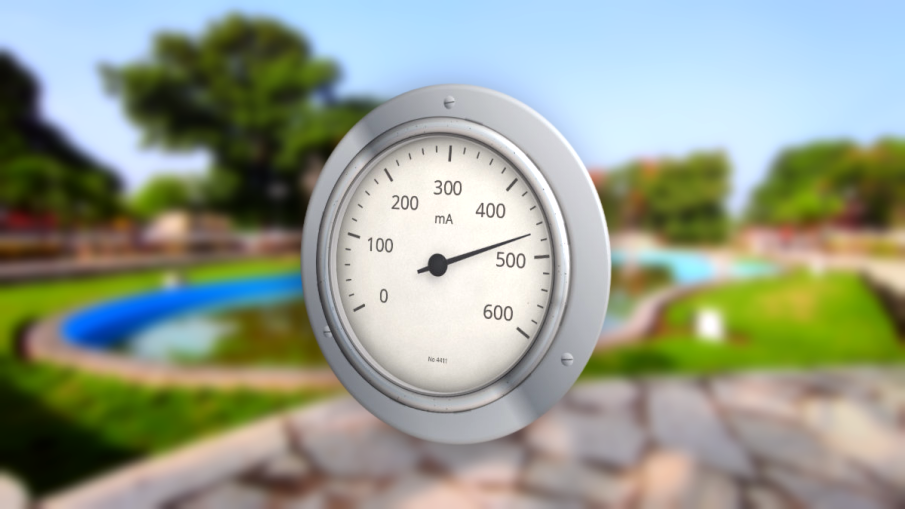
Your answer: 470
